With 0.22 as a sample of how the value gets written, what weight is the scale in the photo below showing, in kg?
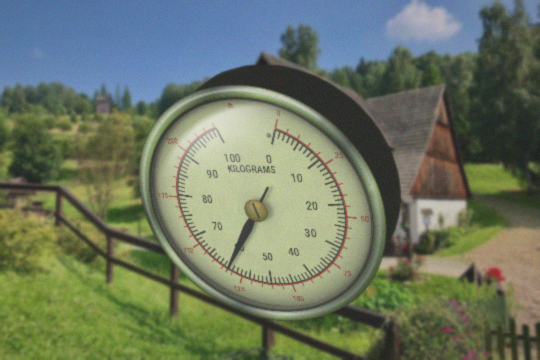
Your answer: 60
